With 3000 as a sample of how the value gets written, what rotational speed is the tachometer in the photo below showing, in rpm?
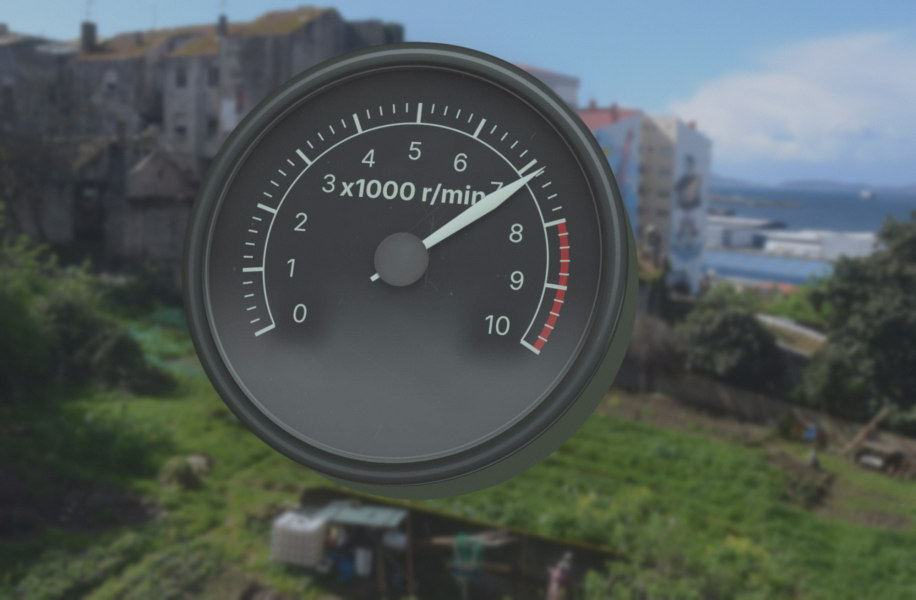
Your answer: 7200
